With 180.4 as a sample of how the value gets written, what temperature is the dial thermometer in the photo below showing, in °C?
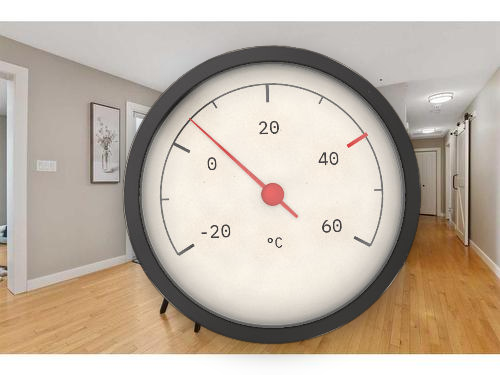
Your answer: 5
